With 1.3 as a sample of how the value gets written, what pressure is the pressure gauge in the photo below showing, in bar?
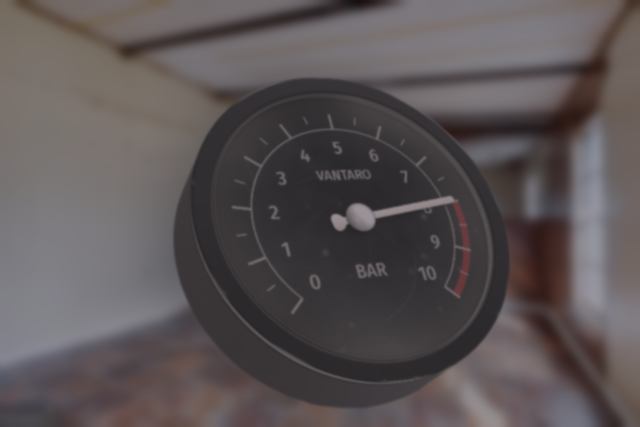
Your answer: 8
